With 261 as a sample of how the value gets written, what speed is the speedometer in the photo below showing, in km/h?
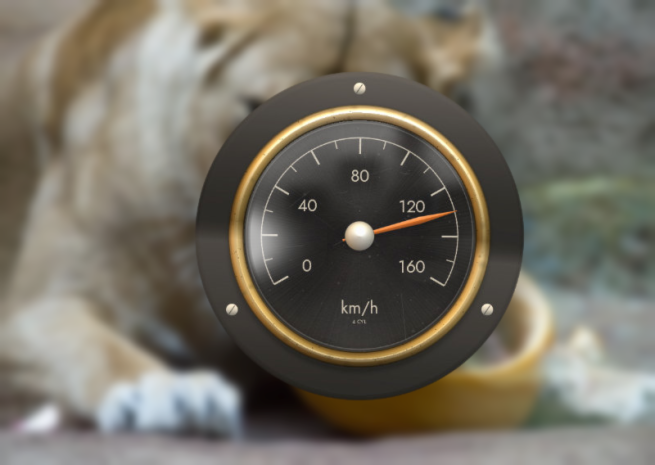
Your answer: 130
